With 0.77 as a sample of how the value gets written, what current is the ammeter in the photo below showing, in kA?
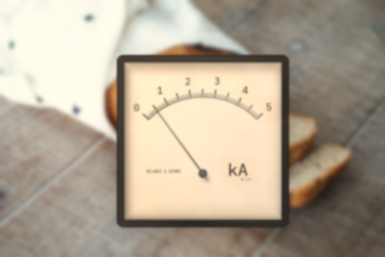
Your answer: 0.5
